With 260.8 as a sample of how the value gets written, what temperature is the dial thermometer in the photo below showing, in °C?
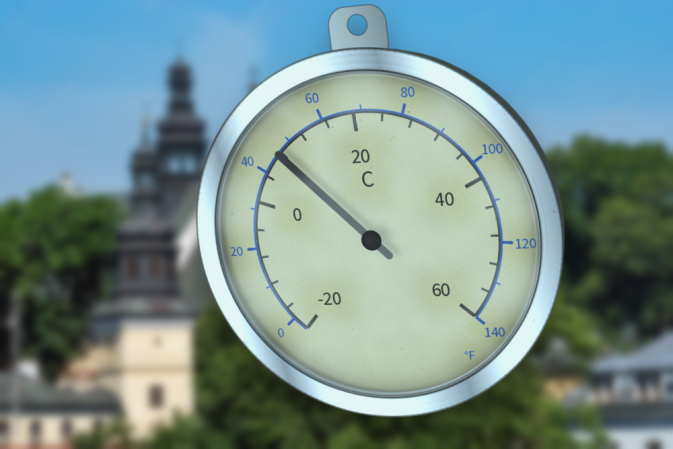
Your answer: 8
